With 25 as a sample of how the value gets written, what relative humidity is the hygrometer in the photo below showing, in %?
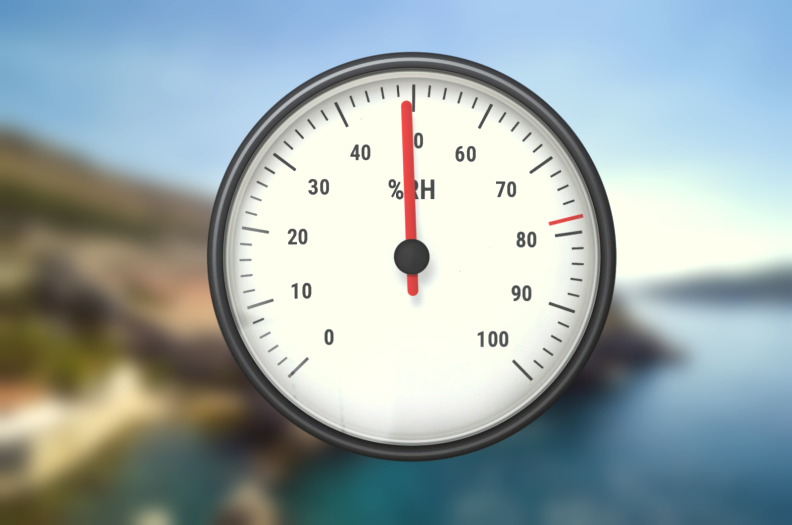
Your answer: 49
